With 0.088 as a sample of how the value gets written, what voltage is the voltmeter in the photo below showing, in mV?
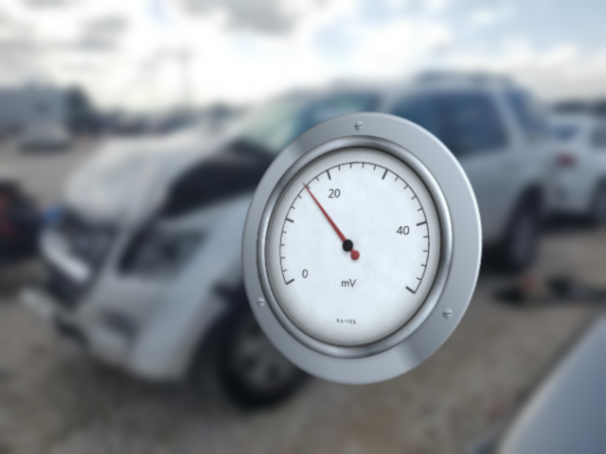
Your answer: 16
